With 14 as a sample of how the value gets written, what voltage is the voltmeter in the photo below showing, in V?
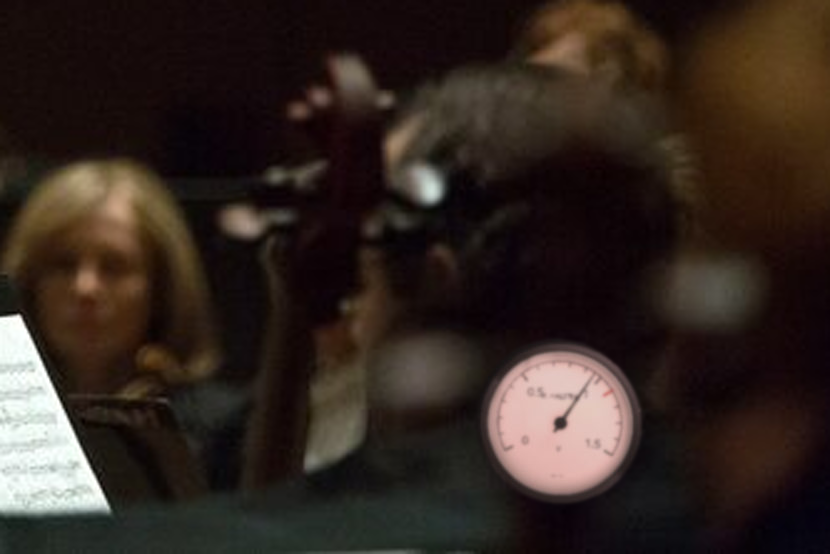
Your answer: 0.95
